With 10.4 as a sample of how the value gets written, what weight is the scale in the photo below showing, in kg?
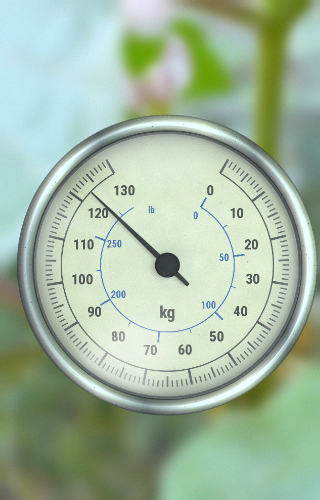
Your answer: 123
